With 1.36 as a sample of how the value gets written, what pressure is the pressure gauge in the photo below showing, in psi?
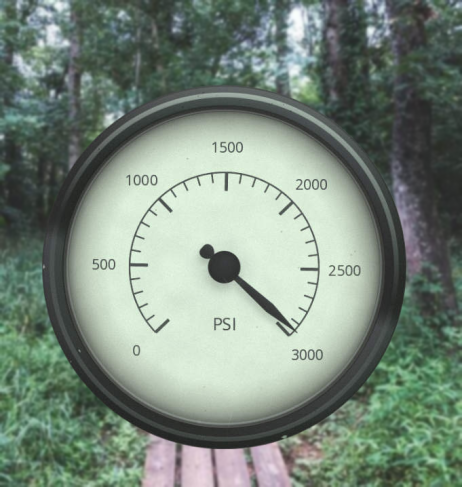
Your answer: 2950
